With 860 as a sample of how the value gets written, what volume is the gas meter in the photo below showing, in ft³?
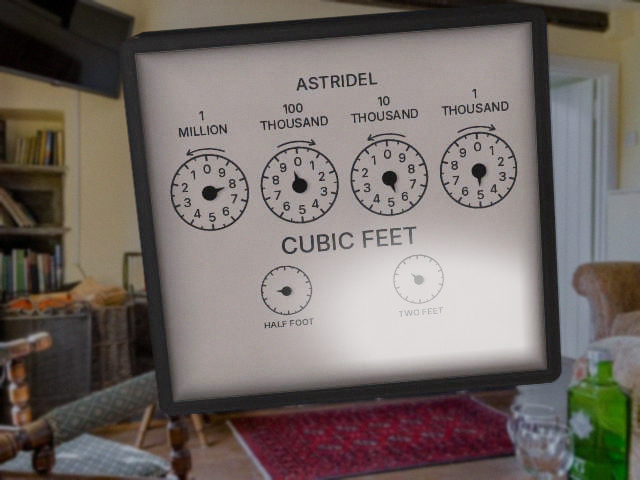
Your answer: 795500
